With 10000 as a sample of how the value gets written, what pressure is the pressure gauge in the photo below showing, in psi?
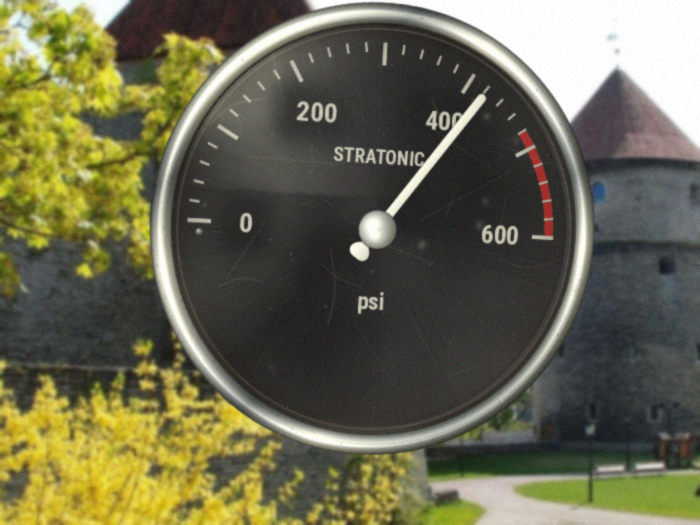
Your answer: 420
